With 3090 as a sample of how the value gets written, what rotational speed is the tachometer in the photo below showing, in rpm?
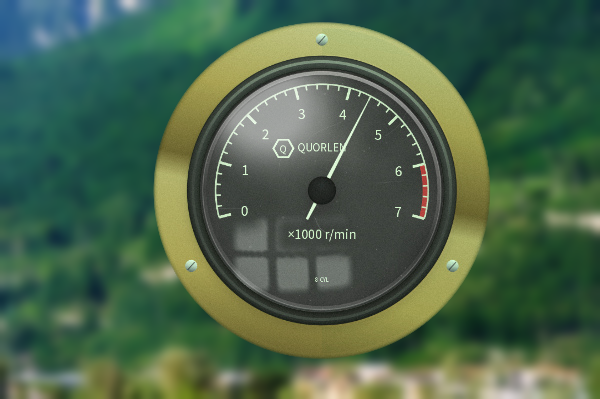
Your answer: 4400
